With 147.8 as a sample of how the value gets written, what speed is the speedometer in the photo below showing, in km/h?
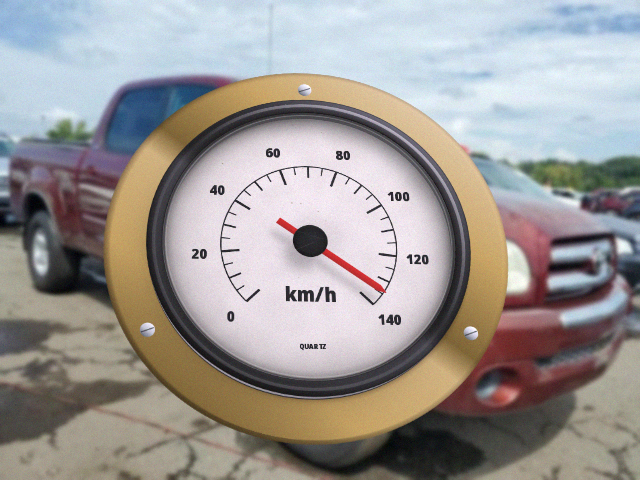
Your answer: 135
